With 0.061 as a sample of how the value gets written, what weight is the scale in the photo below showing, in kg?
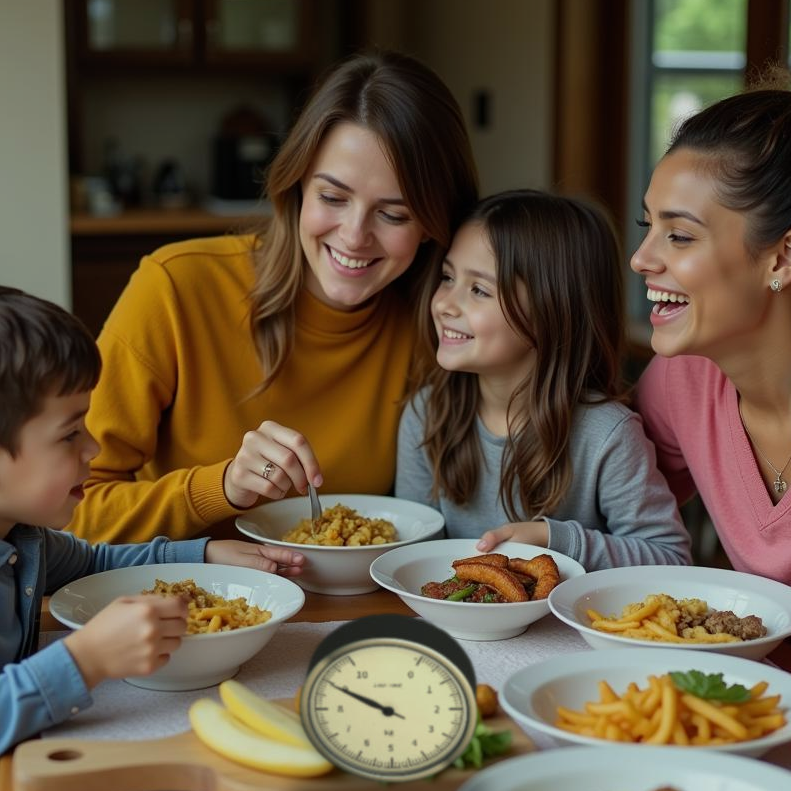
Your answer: 9
